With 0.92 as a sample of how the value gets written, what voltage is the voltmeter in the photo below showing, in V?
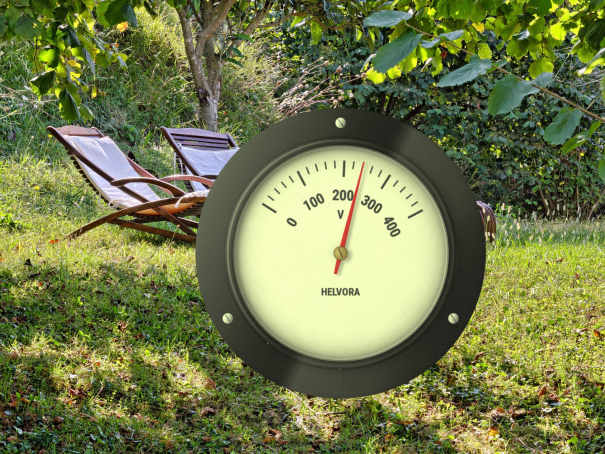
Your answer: 240
